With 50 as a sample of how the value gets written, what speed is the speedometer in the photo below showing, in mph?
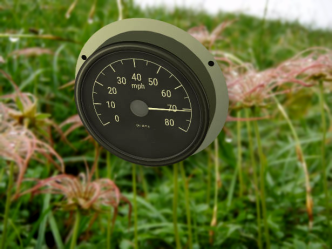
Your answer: 70
